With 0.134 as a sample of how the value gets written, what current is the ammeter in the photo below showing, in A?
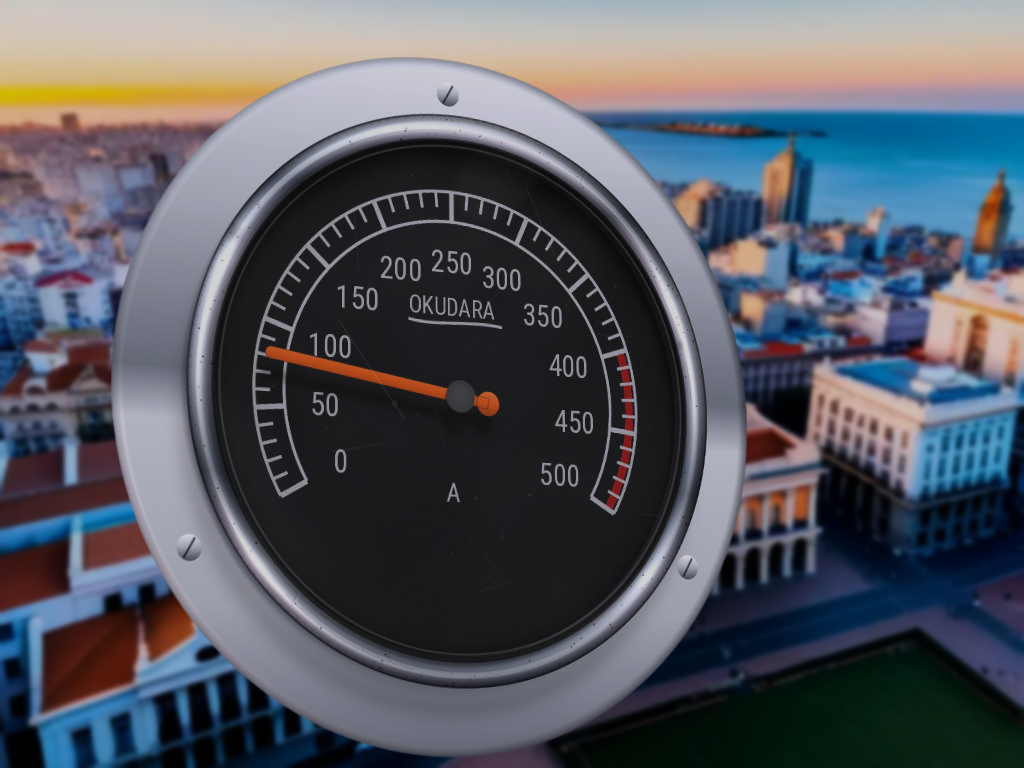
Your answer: 80
